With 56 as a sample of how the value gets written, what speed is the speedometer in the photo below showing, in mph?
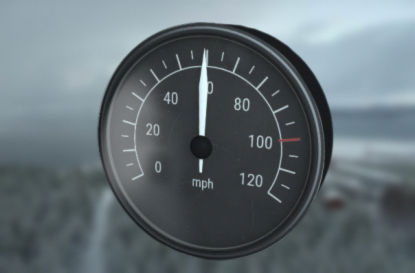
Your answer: 60
